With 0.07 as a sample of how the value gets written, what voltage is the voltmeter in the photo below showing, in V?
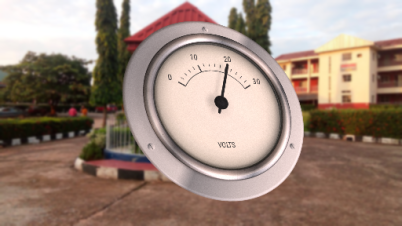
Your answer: 20
